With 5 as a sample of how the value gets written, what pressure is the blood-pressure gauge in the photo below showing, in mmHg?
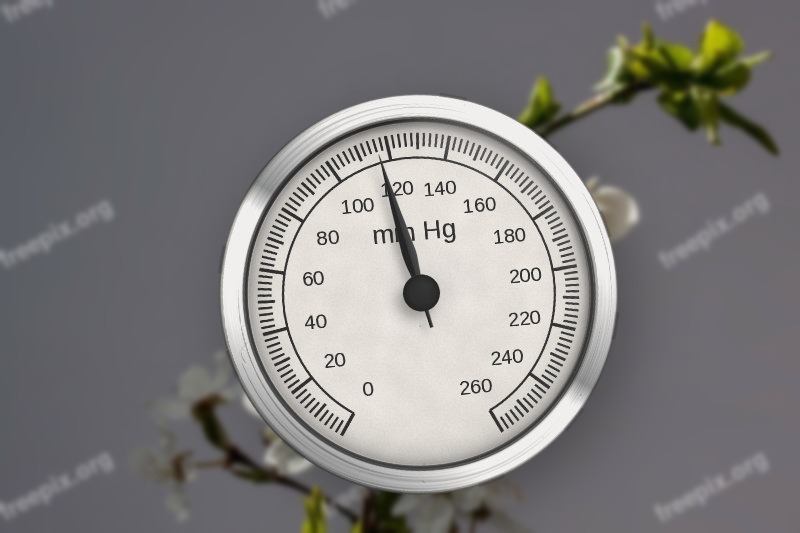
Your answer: 116
